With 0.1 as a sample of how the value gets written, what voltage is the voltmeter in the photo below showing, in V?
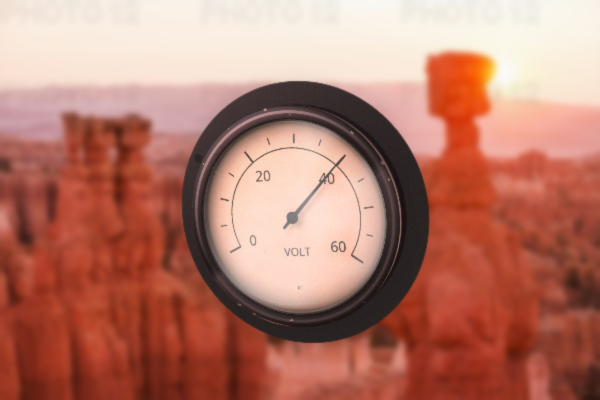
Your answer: 40
